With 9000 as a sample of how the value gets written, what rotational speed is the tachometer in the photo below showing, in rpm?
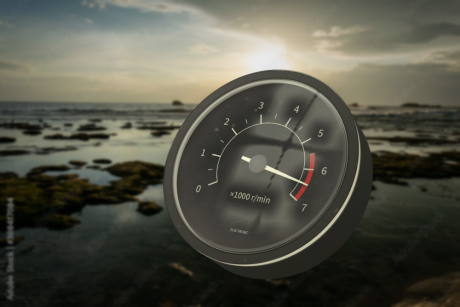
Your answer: 6500
